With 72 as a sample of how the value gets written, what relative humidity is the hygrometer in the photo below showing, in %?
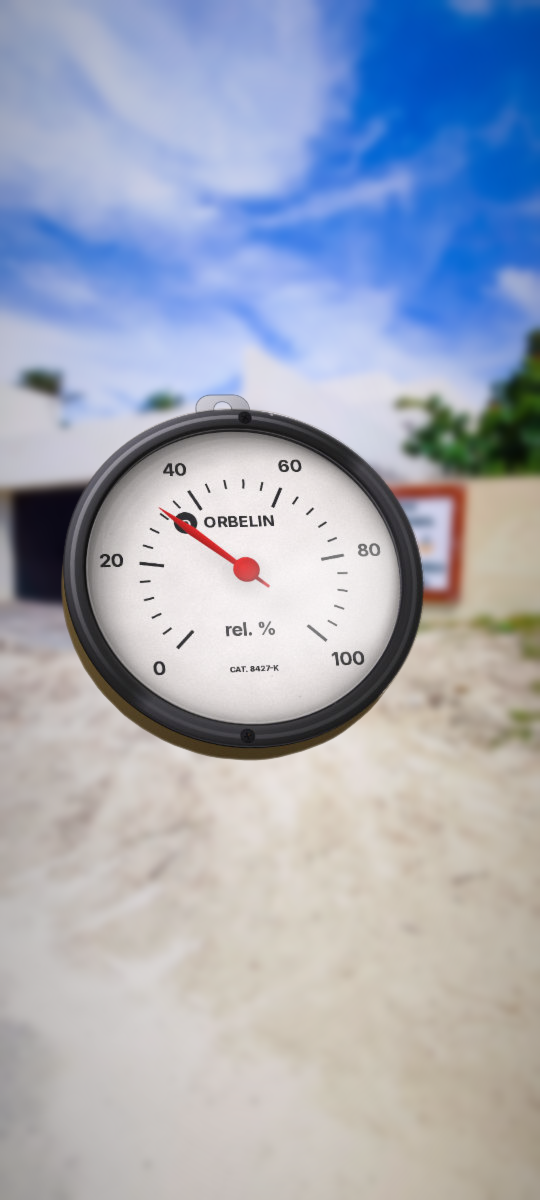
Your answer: 32
